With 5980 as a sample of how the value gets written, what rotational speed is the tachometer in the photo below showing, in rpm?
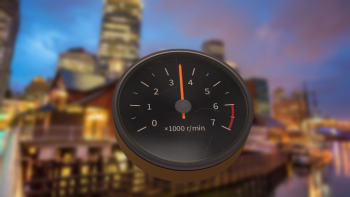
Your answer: 3500
